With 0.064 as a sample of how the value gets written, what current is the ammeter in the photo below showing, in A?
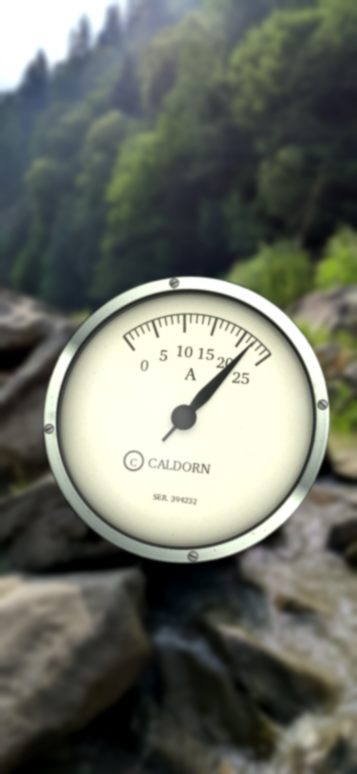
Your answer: 22
